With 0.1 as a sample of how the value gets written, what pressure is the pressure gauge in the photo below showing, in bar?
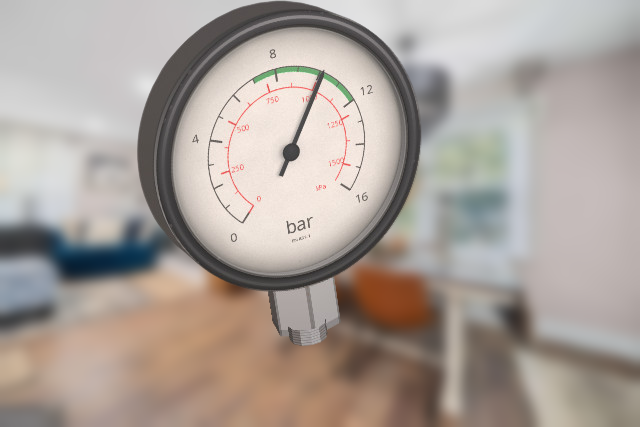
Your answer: 10
